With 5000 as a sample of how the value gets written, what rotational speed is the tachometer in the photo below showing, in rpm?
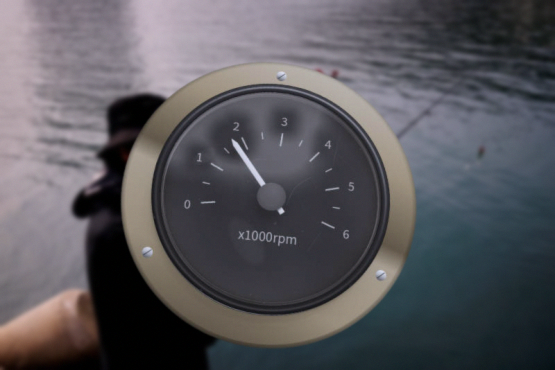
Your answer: 1750
